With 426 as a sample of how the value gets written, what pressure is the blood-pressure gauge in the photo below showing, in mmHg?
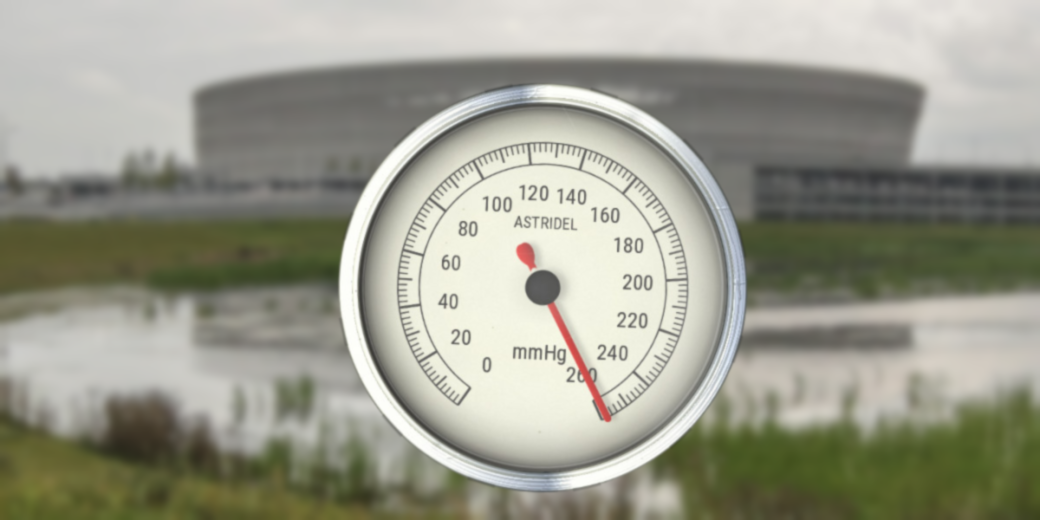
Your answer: 258
